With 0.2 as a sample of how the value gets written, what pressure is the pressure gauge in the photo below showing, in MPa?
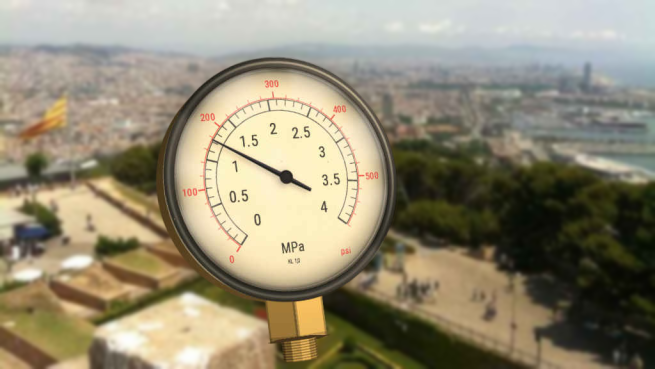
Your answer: 1.2
